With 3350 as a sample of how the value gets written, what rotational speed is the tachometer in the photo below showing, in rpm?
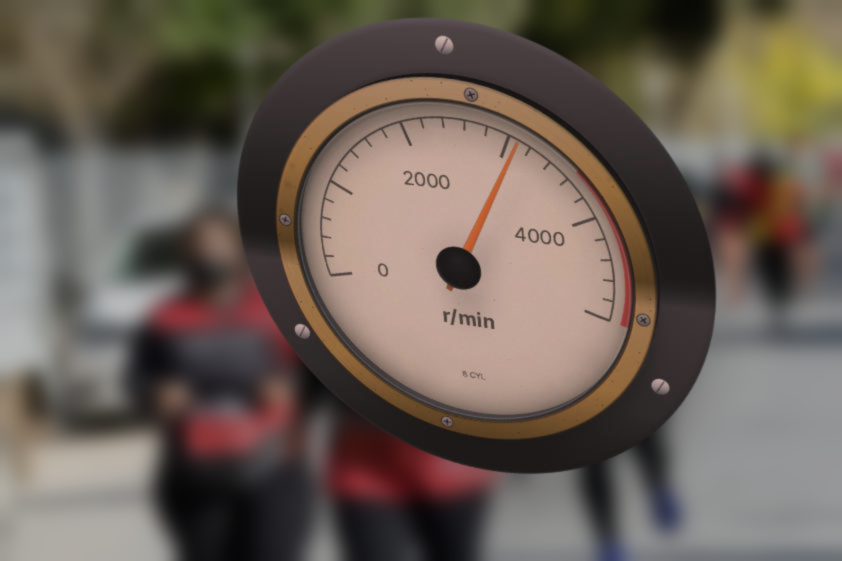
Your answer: 3100
